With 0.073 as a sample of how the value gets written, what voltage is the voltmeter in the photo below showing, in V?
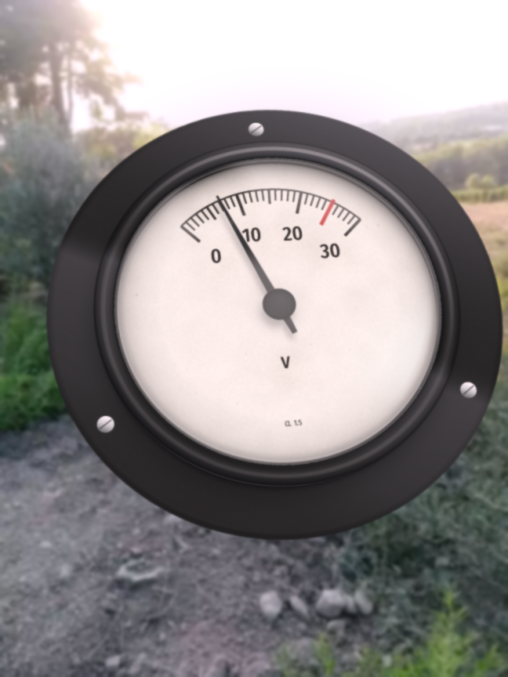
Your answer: 7
